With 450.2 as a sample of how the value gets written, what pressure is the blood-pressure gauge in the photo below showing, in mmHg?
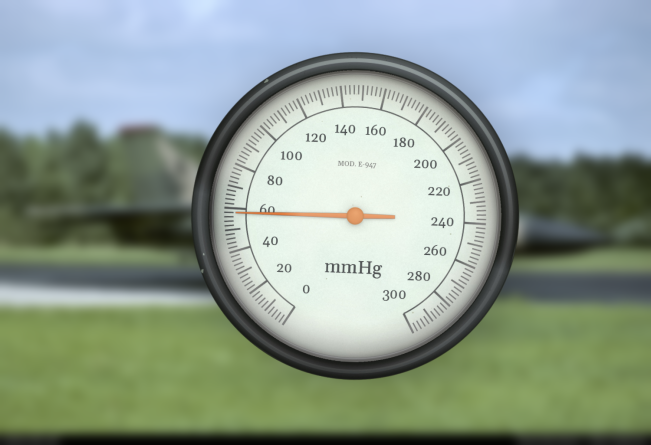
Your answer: 58
